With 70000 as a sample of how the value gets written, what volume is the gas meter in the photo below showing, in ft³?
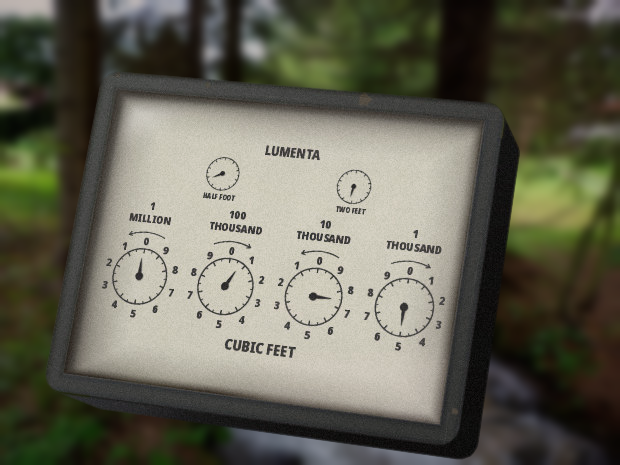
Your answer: 7500
